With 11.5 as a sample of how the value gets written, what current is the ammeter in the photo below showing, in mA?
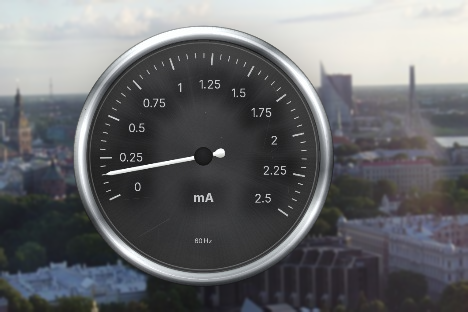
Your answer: 0.15
